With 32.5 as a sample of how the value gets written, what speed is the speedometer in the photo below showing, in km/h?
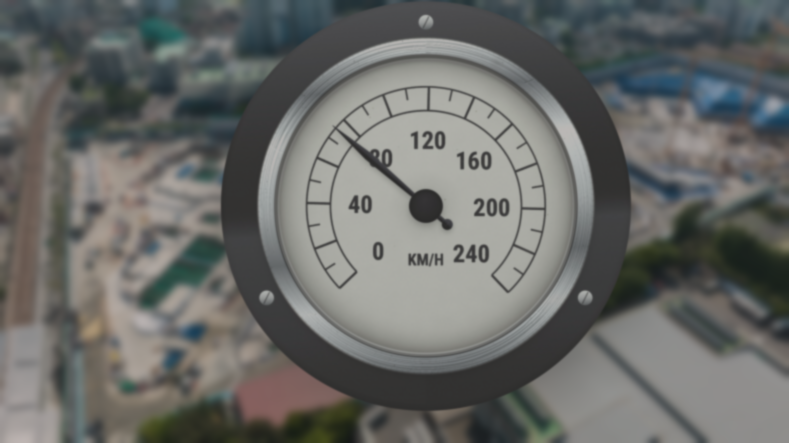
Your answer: 75
